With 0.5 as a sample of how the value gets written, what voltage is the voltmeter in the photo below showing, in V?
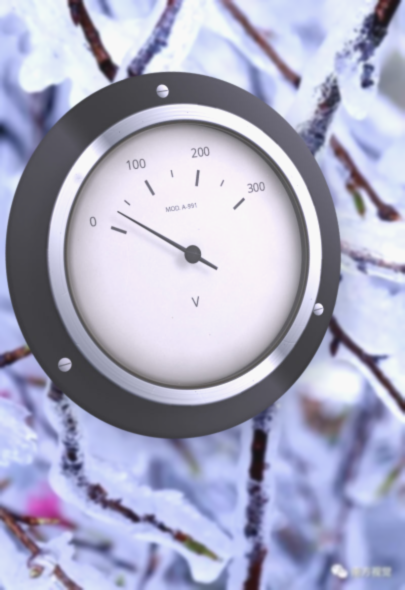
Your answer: 25
